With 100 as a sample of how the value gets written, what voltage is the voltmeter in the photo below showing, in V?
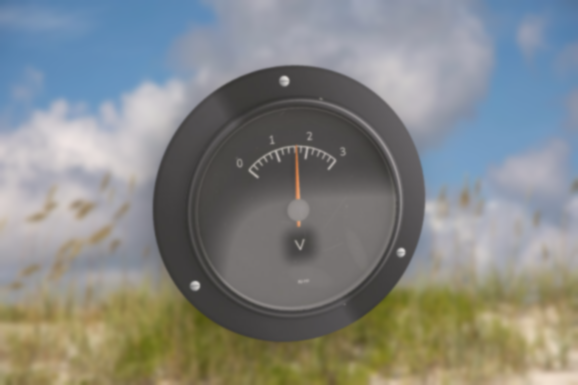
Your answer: 1.6
